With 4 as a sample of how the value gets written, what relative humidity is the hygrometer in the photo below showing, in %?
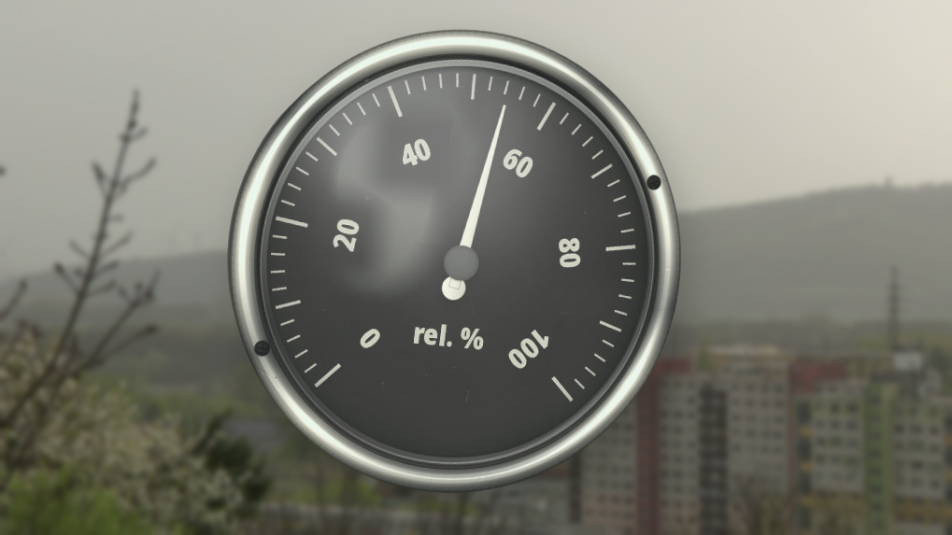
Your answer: 54
